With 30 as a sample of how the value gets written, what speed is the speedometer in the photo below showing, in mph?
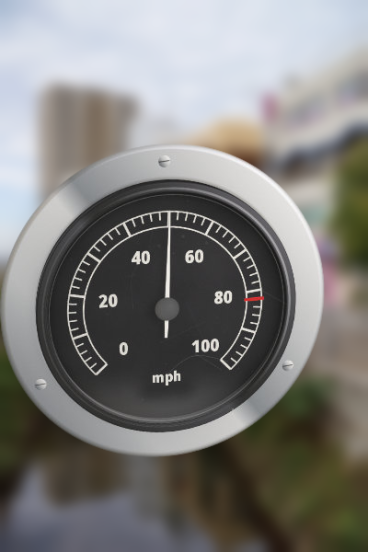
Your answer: 50
